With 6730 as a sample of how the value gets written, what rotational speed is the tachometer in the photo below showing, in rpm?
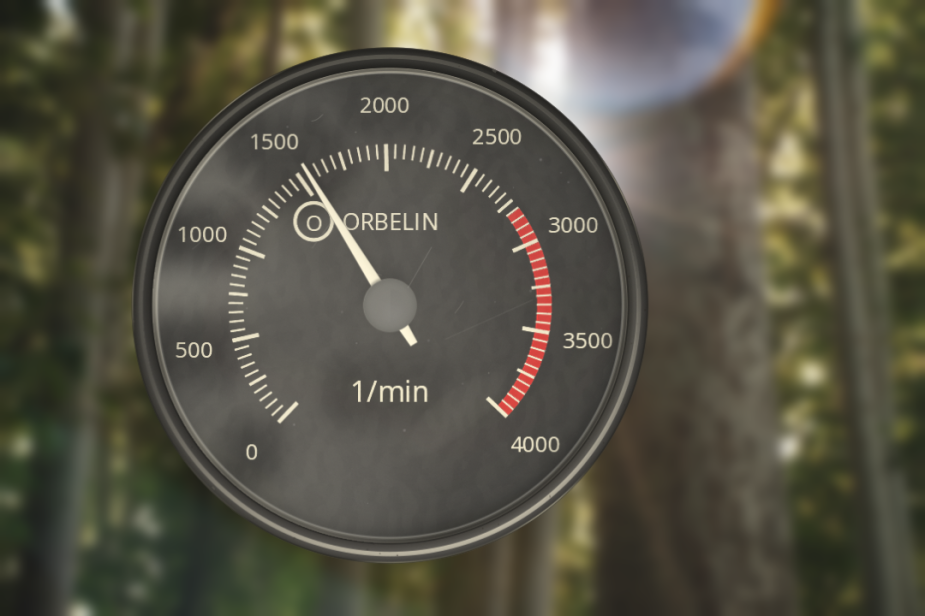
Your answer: 1550
